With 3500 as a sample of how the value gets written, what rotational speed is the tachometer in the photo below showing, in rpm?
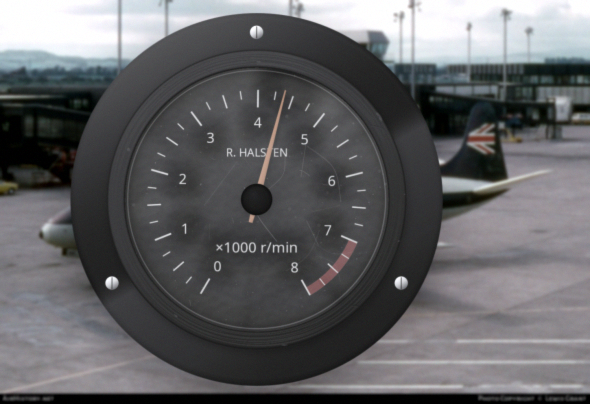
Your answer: 4375
